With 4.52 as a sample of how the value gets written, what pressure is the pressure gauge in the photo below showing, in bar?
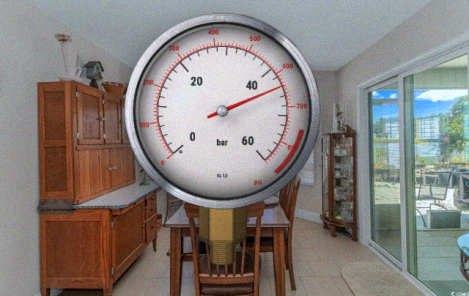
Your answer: 44
